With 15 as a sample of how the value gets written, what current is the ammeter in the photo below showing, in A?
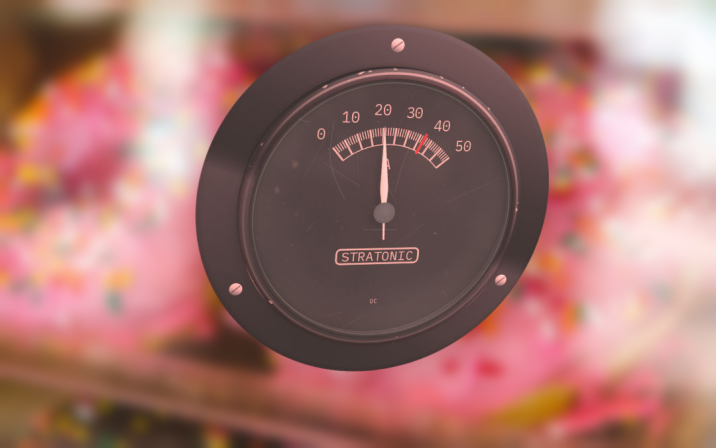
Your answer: 20
